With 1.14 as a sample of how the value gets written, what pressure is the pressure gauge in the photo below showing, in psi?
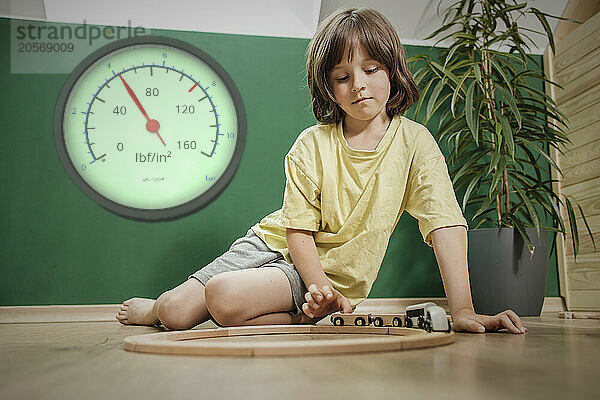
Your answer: 60
